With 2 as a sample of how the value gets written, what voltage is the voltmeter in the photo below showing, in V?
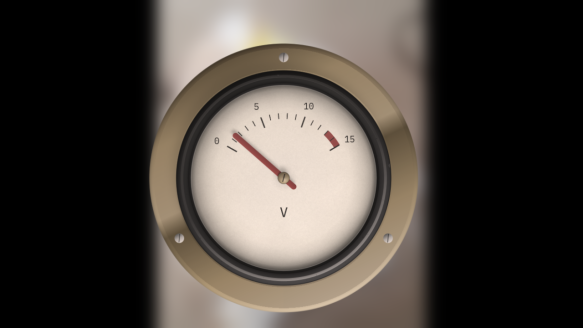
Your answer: 1.5
